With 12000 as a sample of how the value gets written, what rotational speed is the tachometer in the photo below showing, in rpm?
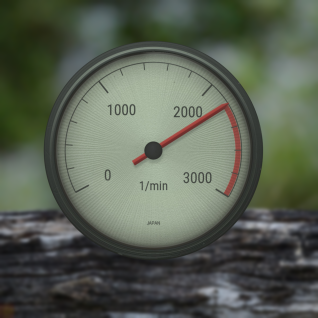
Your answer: 2200
